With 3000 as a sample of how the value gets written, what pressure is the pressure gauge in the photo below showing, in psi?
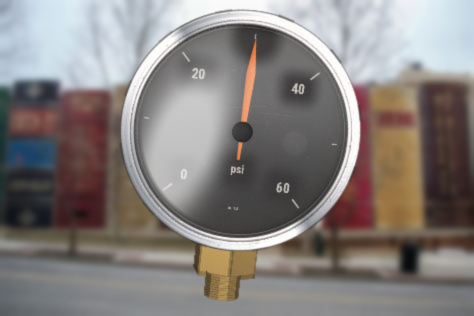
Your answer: 30
